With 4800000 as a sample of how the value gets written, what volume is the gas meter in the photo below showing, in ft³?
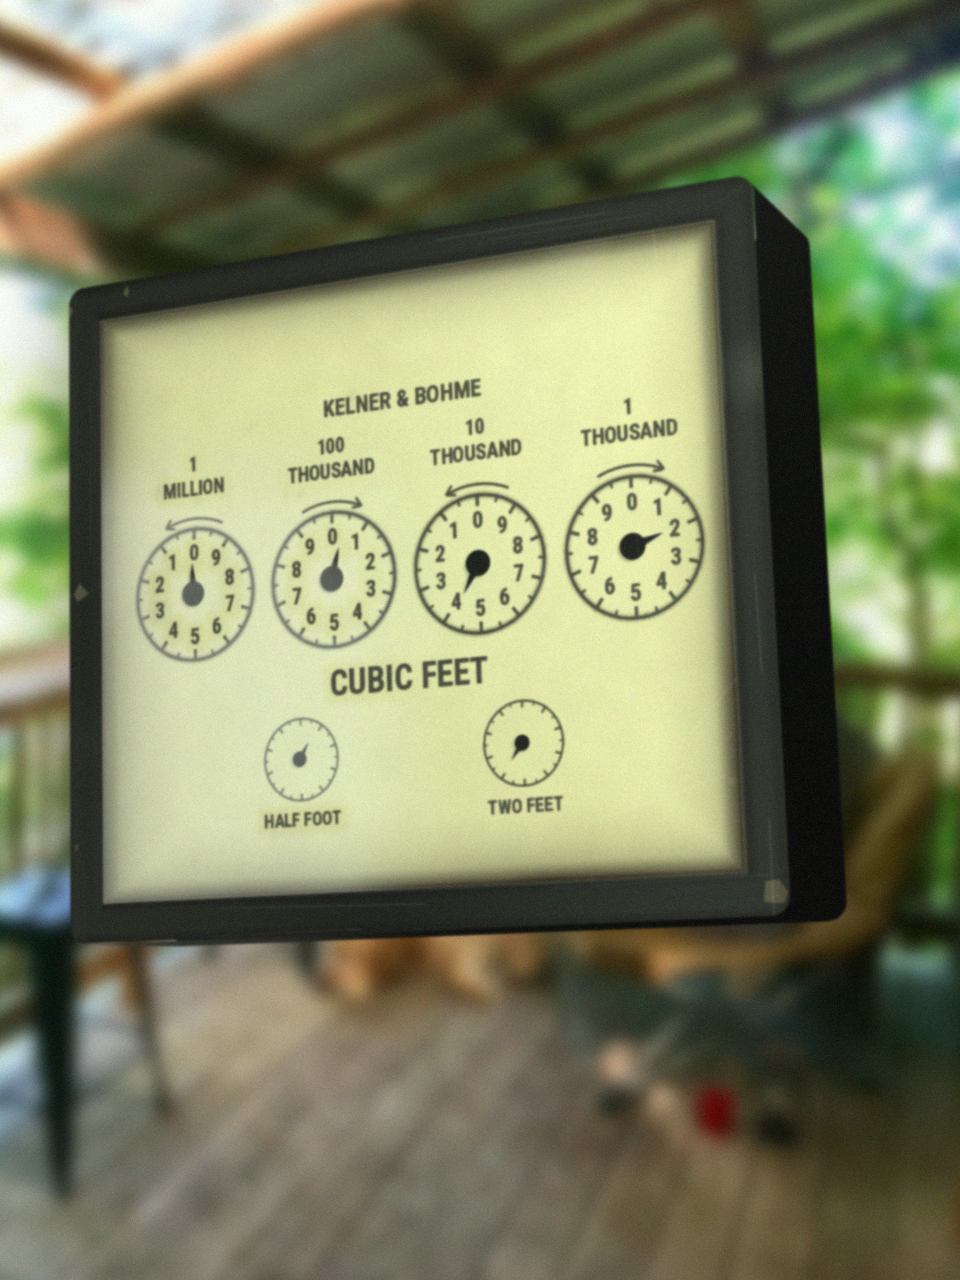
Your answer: 4200
